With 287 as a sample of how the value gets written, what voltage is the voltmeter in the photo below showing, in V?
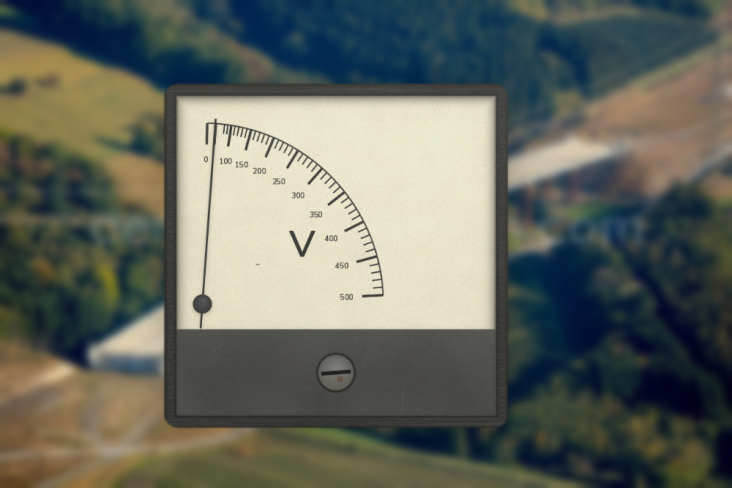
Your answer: 50
